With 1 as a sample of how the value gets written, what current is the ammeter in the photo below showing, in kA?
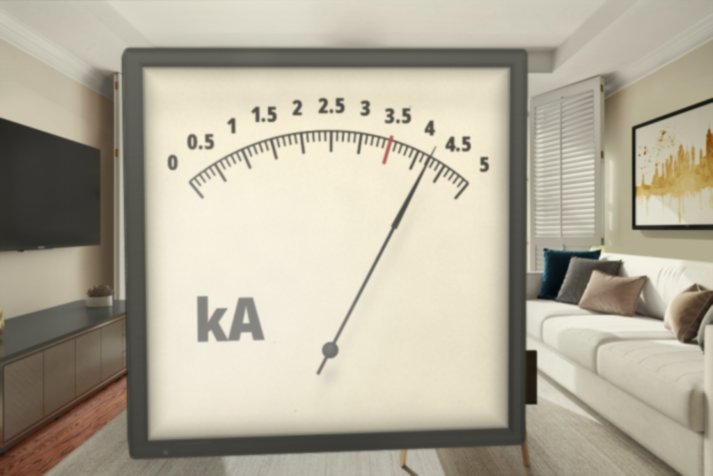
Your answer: 4.2
